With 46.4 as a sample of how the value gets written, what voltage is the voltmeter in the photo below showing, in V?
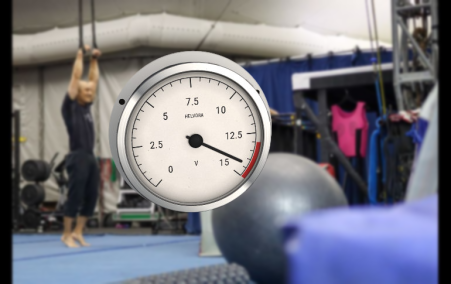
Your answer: 14.25
